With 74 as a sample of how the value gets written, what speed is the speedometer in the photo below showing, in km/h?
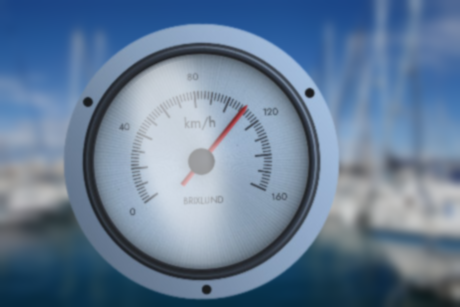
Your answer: 110
